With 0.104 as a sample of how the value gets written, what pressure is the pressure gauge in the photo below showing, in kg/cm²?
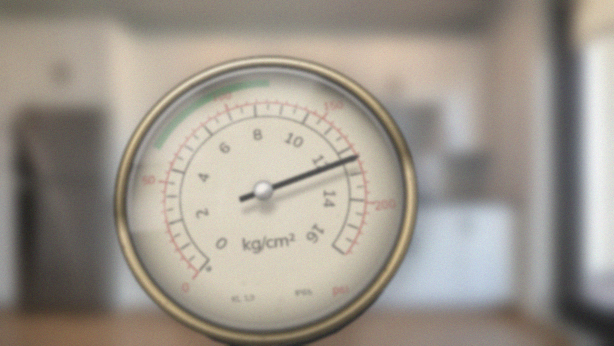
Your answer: 12.5
